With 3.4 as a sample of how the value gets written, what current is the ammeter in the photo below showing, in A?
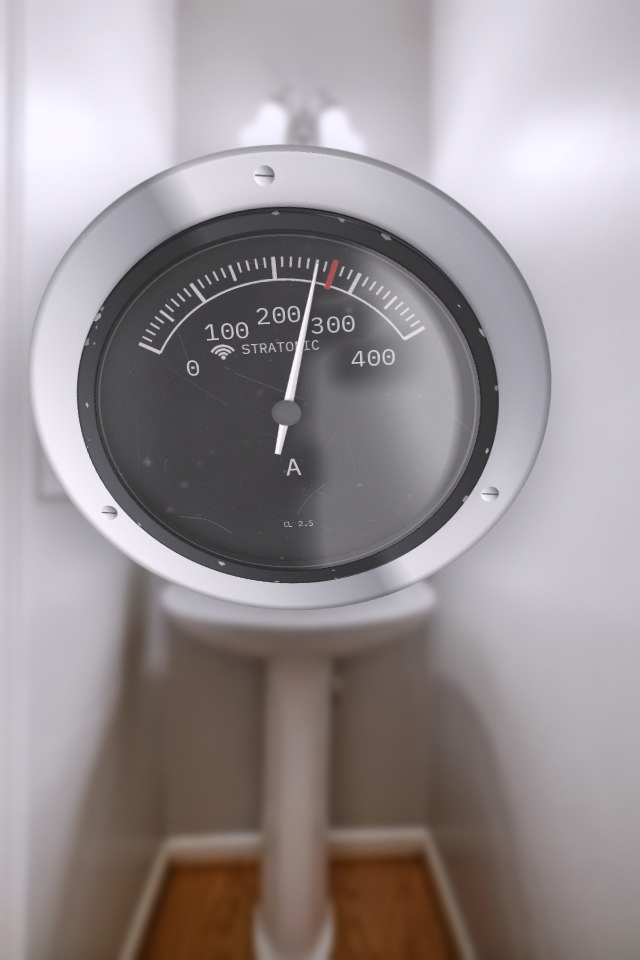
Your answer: 250
